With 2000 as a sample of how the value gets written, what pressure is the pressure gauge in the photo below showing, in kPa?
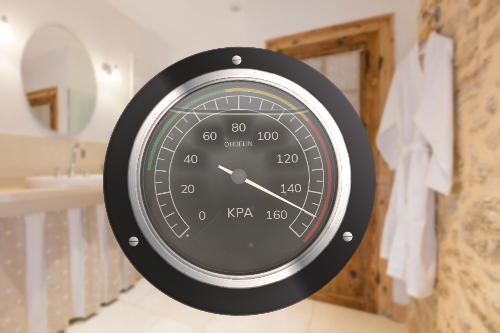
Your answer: 150
